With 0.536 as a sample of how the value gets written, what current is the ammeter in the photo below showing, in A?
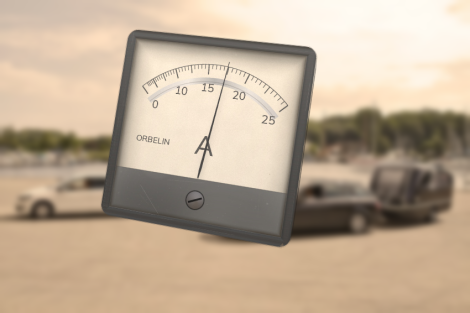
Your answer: 17.5
